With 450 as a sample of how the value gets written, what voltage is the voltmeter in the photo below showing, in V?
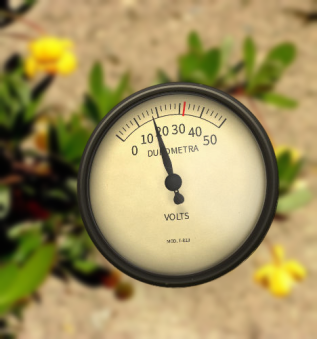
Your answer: 18
